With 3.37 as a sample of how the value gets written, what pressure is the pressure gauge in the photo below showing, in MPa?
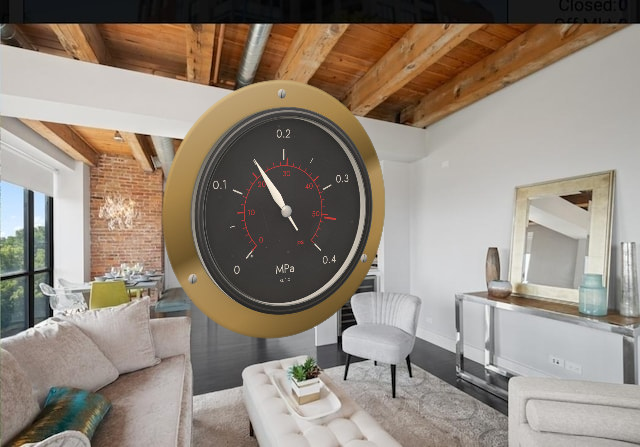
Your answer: 0.15
